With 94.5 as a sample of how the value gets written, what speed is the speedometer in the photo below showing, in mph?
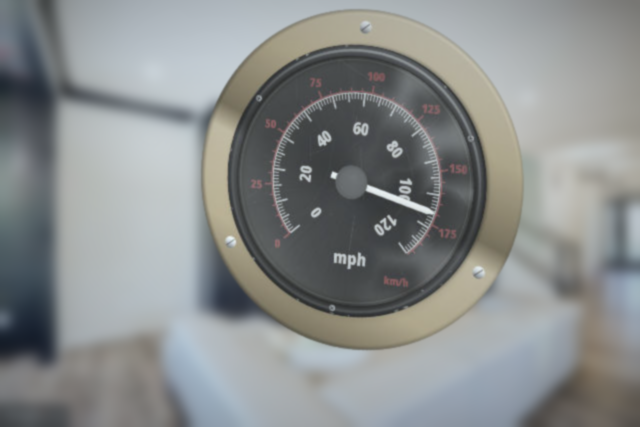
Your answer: 105
